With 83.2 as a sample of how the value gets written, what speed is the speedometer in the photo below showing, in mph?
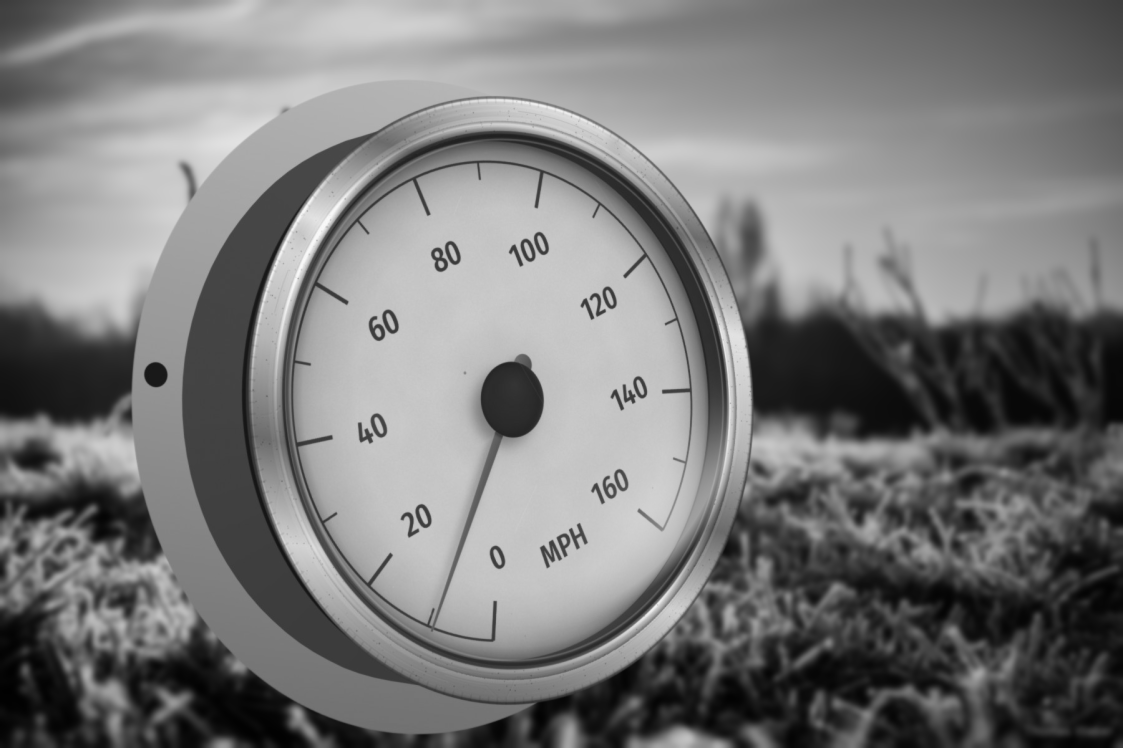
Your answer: 10
